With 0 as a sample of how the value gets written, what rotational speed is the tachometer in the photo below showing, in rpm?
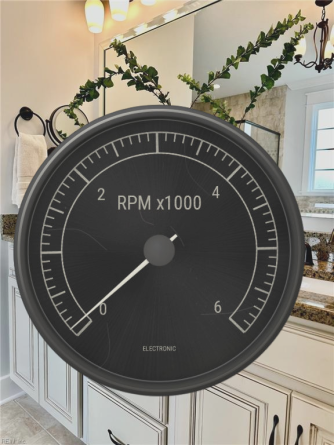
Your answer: 100
